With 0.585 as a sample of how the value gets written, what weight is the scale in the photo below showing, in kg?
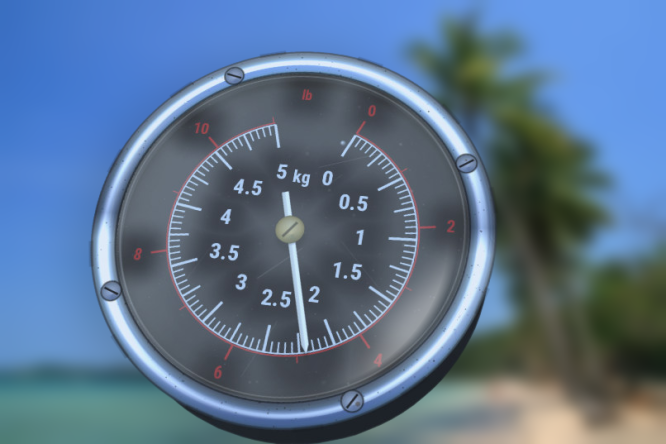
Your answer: 2.2
